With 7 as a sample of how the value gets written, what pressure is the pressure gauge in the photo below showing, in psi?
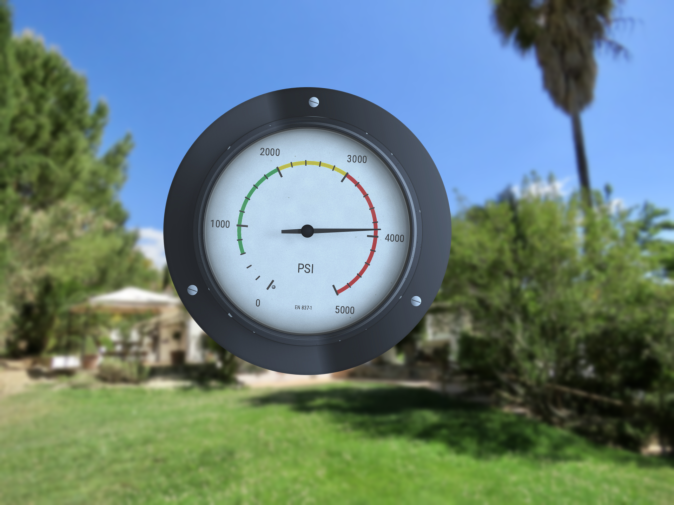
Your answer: 3900
